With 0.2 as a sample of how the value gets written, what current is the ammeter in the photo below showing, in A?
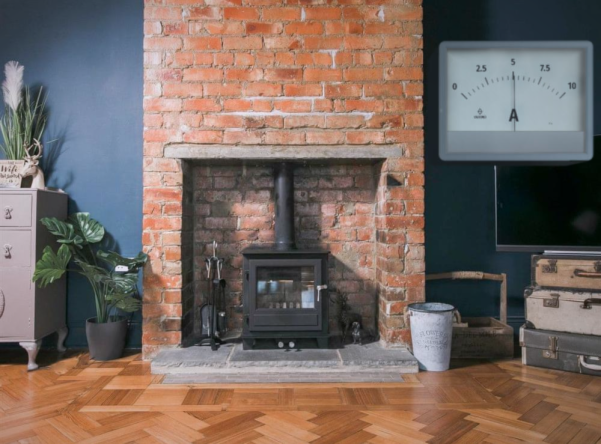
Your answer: 5
